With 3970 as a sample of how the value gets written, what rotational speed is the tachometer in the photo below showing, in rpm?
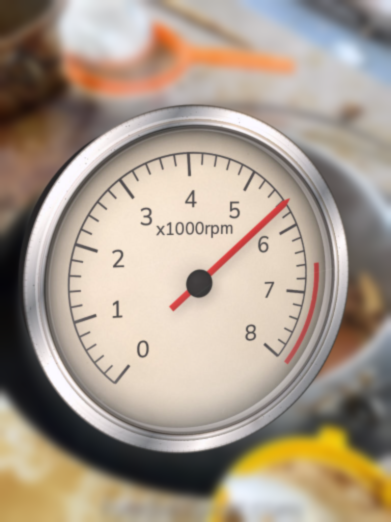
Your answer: 5600
